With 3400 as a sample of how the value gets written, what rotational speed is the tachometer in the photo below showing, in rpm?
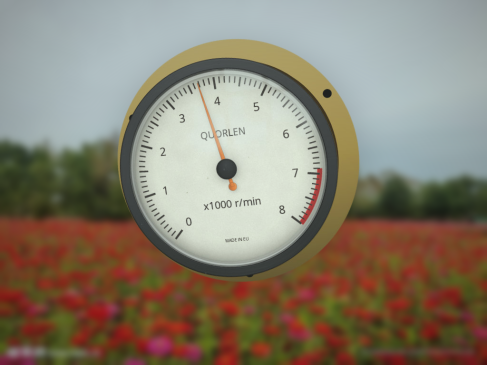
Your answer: 3700
